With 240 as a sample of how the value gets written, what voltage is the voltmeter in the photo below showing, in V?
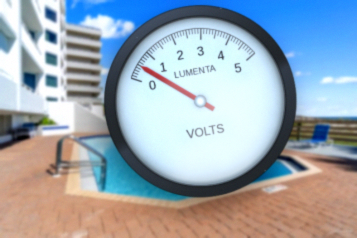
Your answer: 0.5
